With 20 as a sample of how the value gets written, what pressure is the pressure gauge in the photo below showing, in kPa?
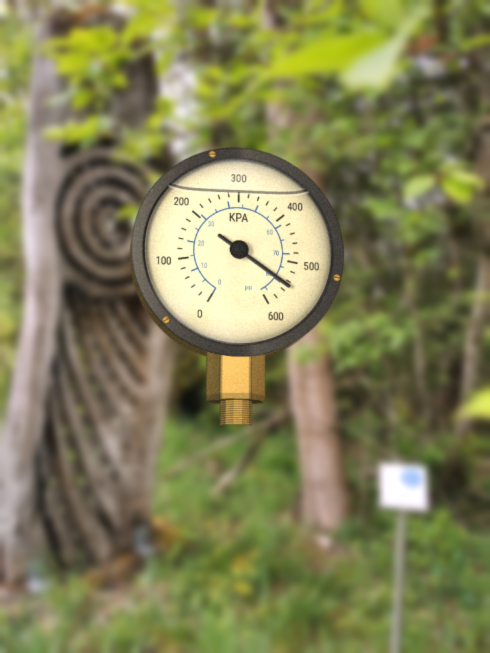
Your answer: 550
